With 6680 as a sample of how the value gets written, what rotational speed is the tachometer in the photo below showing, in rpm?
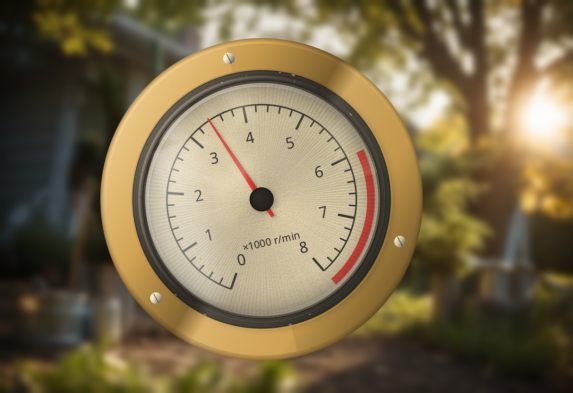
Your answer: 3400
